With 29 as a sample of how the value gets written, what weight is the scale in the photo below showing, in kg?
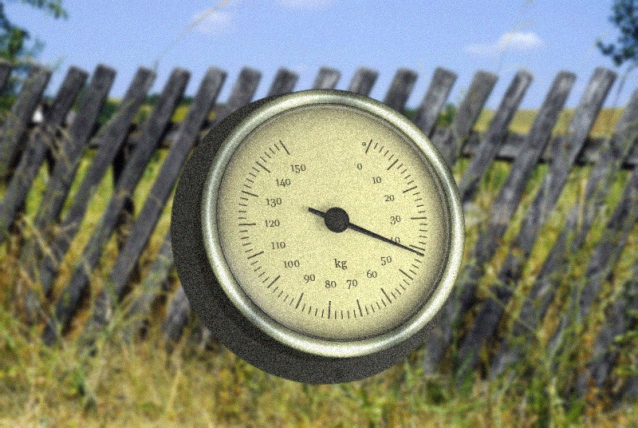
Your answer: 42
